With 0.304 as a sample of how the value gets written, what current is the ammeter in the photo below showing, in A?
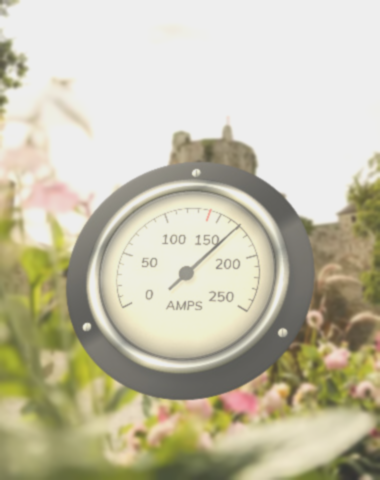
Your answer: 170
